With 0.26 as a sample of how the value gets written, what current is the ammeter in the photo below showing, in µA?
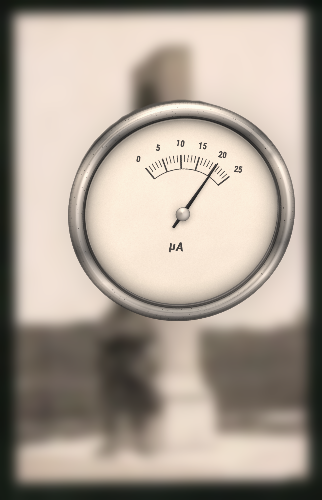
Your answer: 20
